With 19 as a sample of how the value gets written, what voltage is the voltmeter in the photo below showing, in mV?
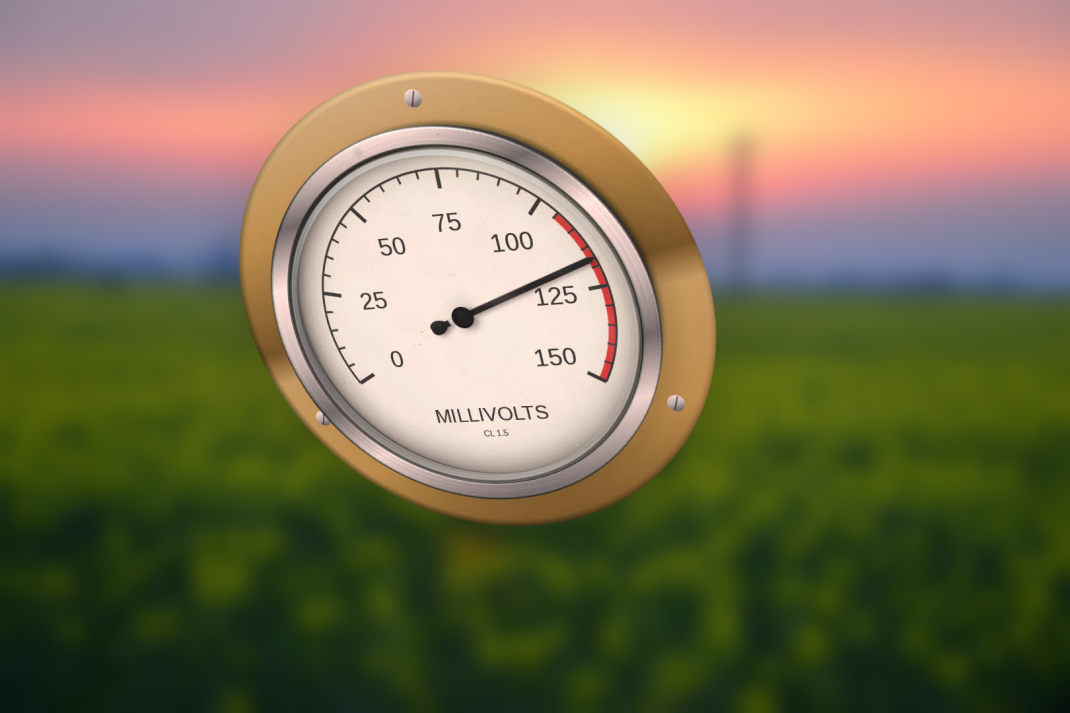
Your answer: 117.5
